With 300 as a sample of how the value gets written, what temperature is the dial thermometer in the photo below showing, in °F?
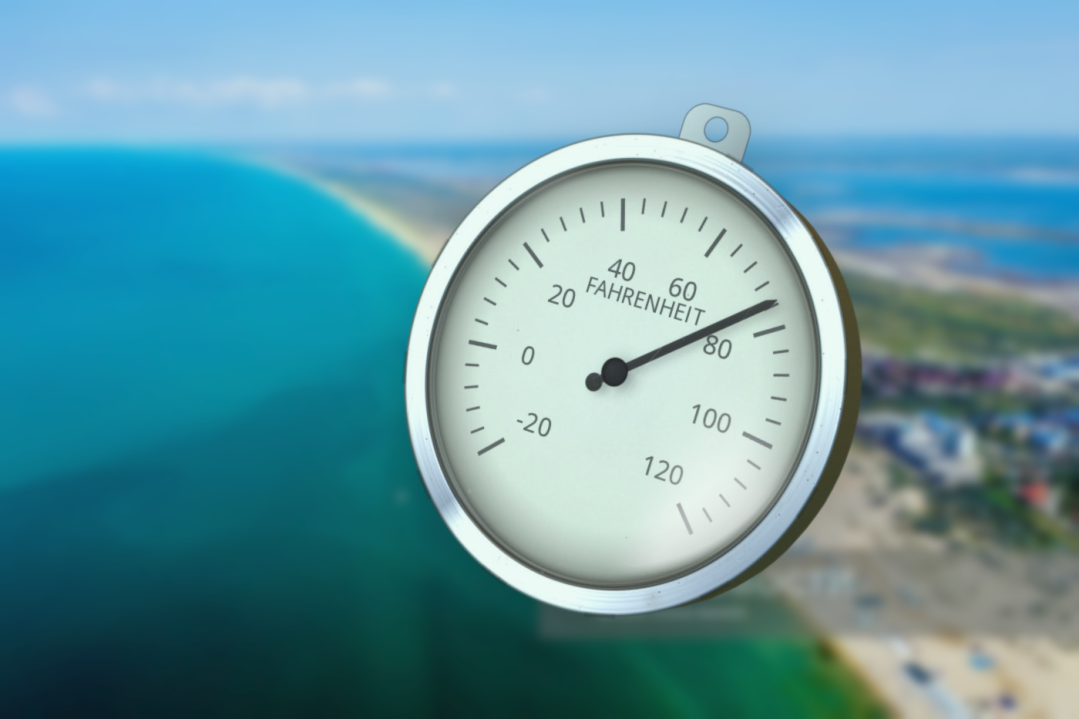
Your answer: 76
